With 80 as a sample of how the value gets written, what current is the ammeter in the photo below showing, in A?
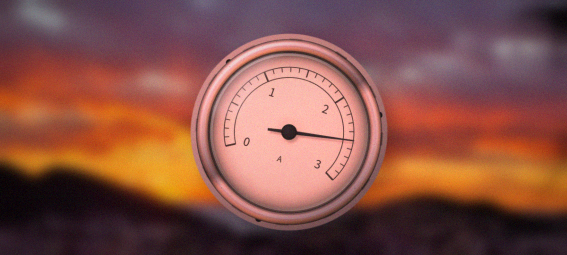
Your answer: 2.5
